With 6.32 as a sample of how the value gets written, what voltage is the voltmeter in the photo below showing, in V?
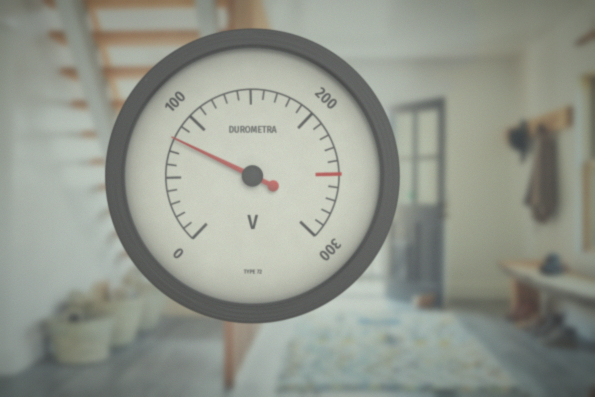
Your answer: 80
